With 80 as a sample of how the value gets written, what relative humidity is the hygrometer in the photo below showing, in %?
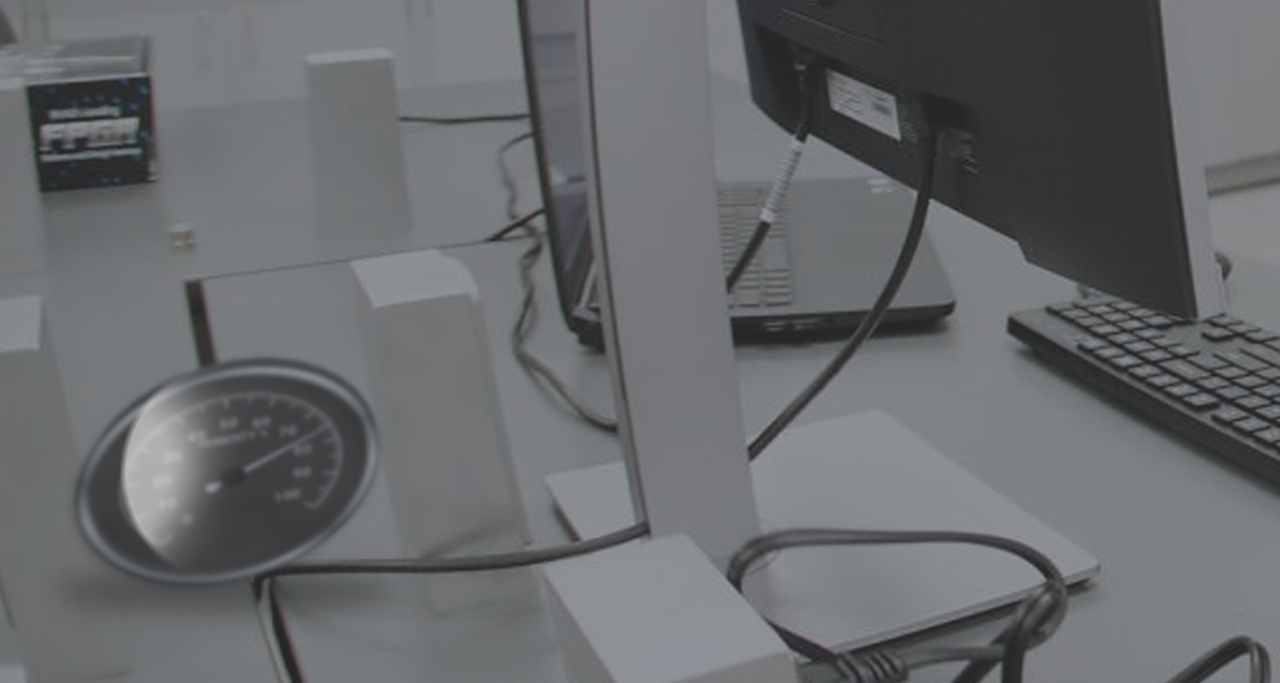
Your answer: 75
